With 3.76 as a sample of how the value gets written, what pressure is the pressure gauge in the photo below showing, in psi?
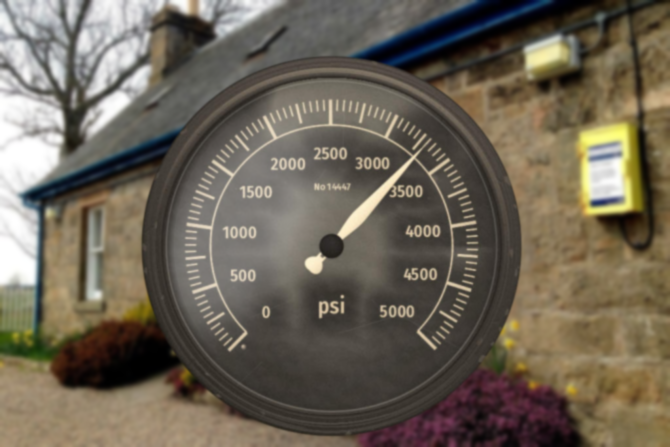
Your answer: 3300
